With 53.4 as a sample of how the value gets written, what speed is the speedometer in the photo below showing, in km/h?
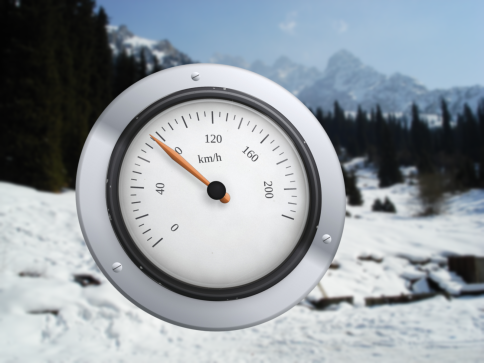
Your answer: 75
